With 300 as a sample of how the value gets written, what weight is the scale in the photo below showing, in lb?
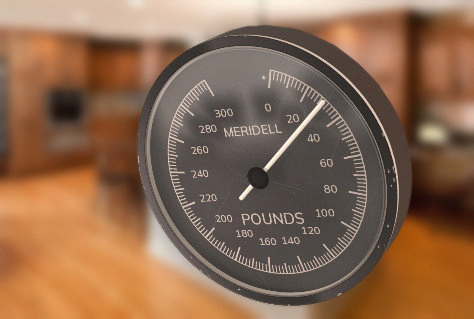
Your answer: 30
